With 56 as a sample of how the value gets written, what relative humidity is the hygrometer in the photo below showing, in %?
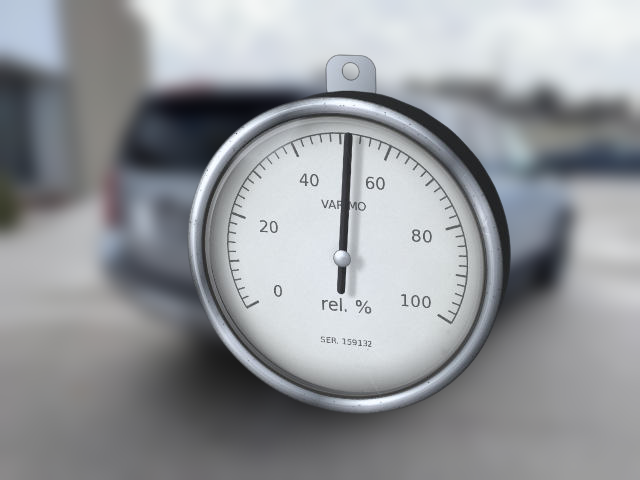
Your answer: 52
